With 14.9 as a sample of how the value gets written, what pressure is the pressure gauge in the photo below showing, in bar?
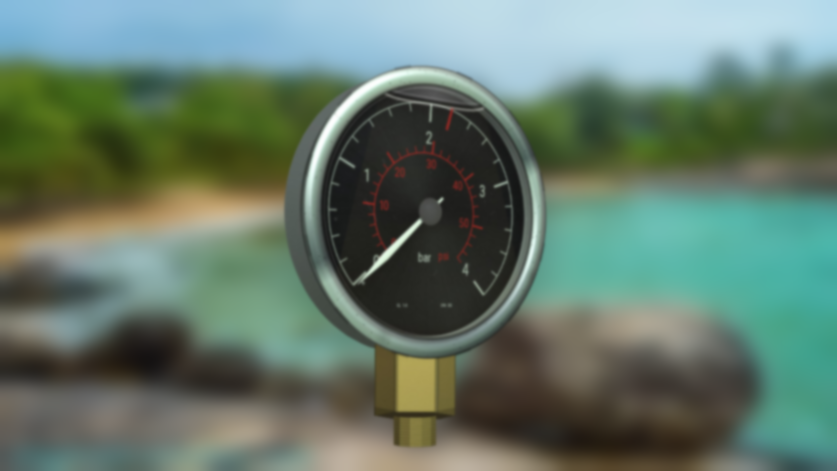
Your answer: 0
